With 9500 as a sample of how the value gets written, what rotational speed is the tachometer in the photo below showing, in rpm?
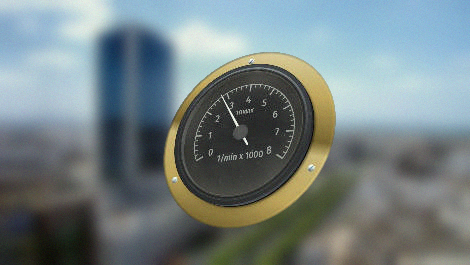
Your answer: 2800
